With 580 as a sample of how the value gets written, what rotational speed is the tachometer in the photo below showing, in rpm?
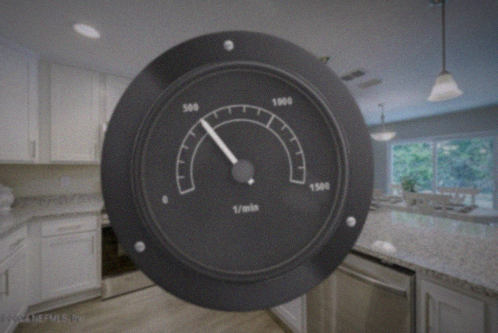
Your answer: 500
